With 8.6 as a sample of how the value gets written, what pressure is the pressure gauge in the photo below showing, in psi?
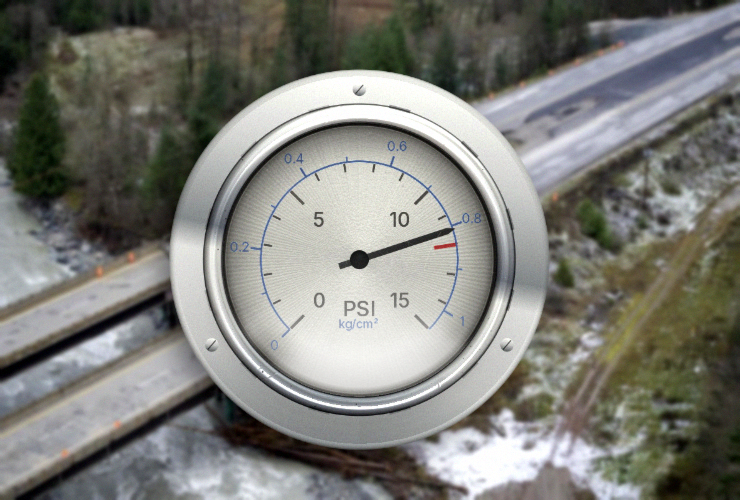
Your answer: 11.5
